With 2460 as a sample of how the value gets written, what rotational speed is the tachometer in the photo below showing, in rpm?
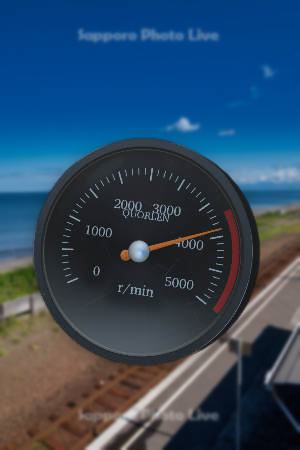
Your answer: 3900
